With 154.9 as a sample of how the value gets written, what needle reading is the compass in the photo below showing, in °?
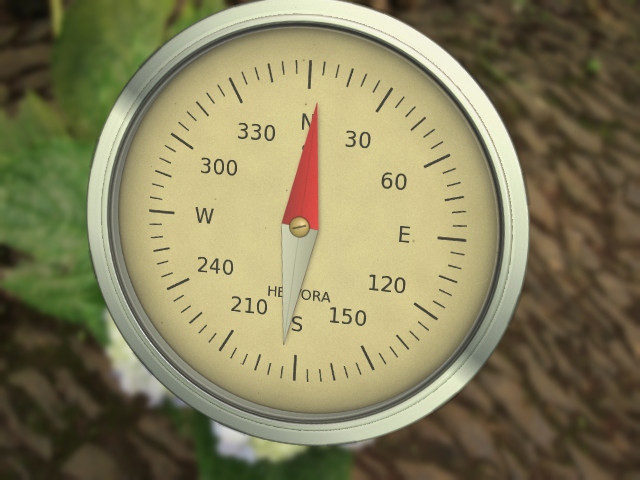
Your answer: 5
